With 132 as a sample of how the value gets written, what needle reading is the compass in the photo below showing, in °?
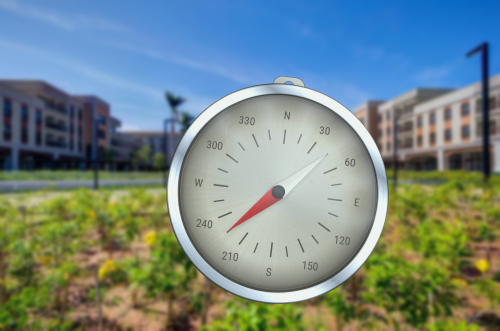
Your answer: 225
